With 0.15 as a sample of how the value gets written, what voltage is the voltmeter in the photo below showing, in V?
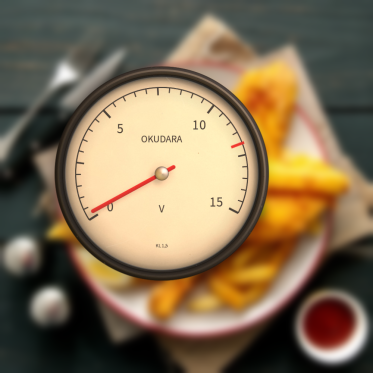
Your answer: 0.25
